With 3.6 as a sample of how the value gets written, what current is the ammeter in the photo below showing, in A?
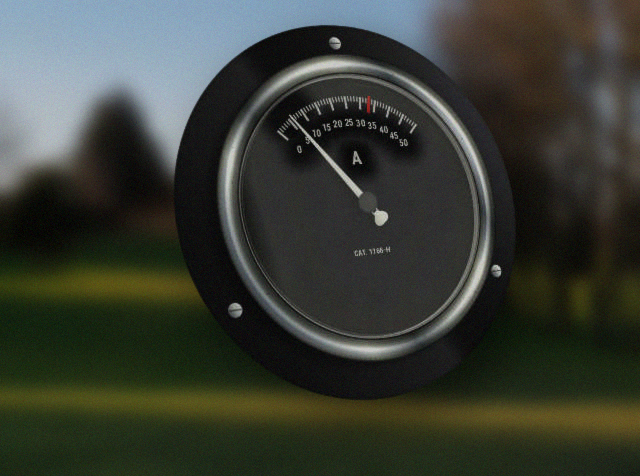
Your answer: 5
